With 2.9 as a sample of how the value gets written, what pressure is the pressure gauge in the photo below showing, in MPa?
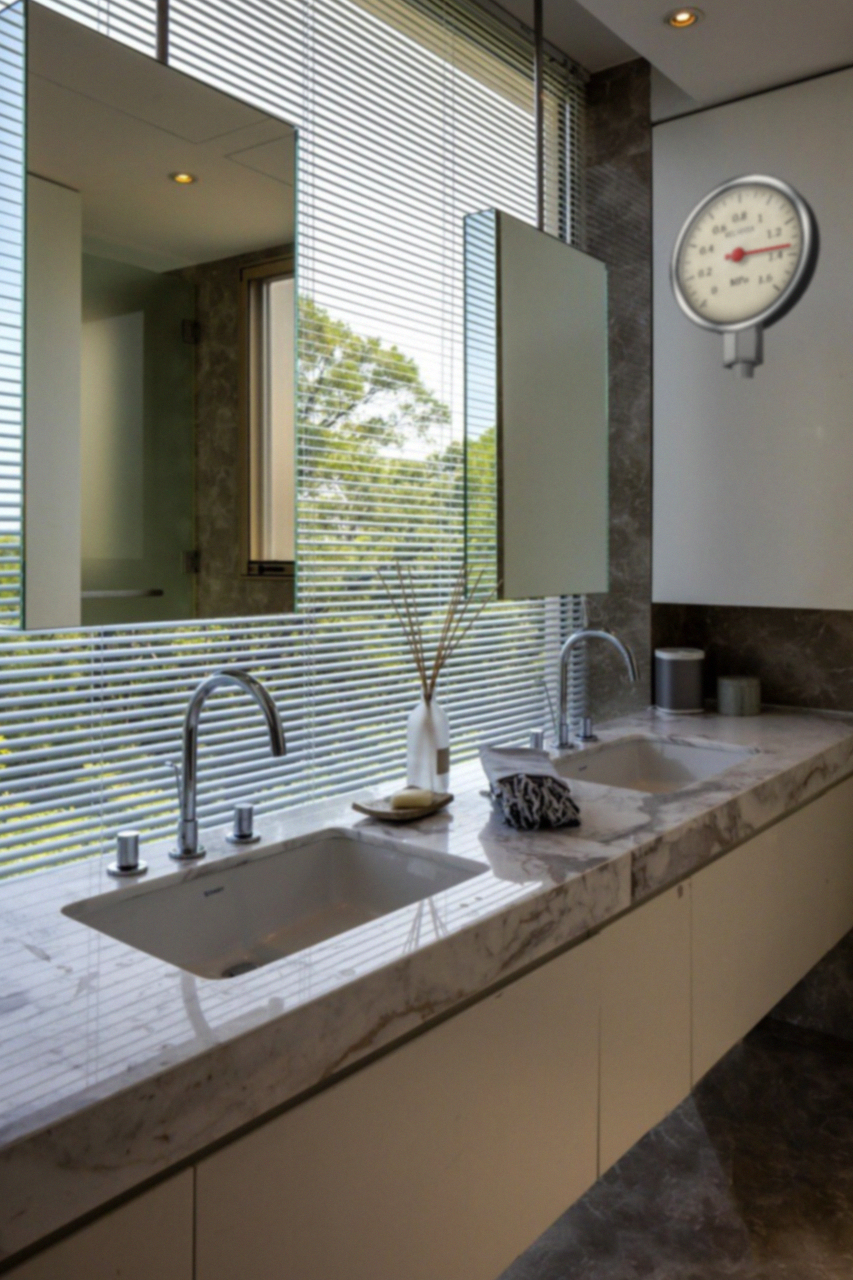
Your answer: 1.35
